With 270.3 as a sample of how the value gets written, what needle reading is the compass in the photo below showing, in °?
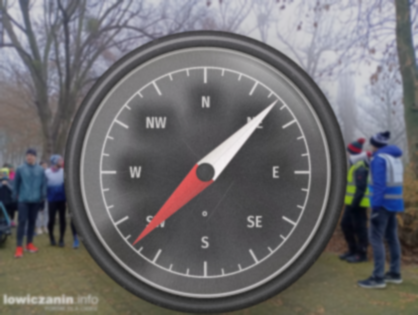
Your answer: 225
